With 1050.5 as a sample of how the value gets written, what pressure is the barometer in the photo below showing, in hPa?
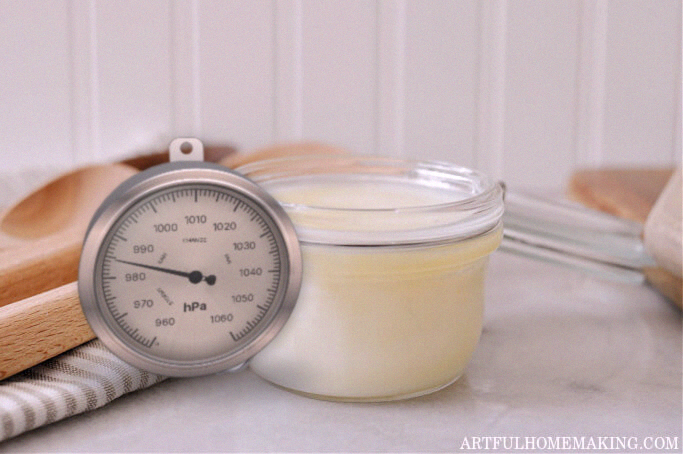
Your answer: 985
